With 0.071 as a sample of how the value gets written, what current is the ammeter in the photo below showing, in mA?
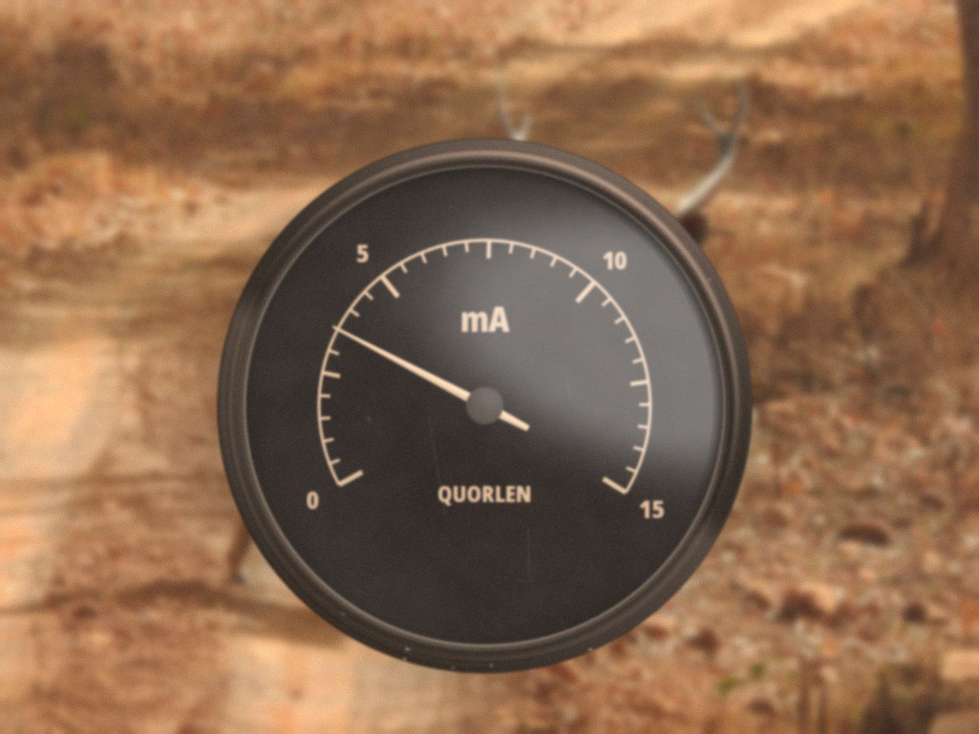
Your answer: 3.5
